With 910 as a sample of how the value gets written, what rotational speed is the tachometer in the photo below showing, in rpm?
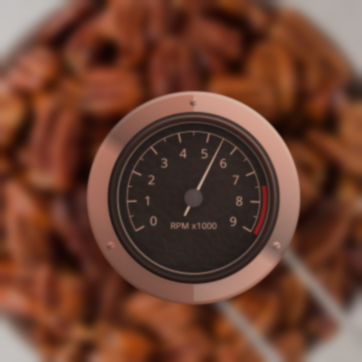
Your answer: 5500
